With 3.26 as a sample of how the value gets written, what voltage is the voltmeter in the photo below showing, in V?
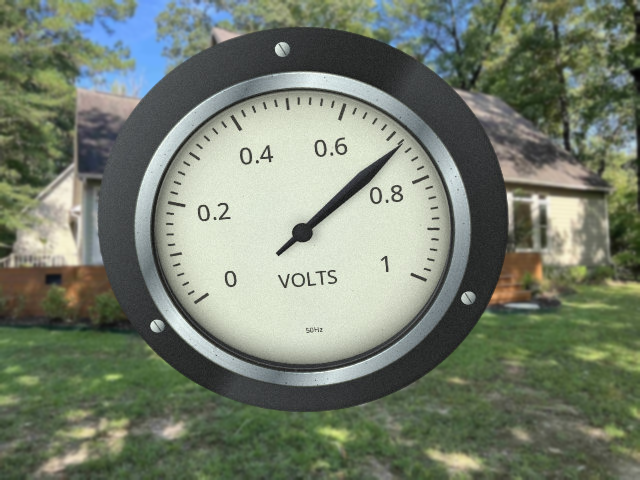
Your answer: 0.72
